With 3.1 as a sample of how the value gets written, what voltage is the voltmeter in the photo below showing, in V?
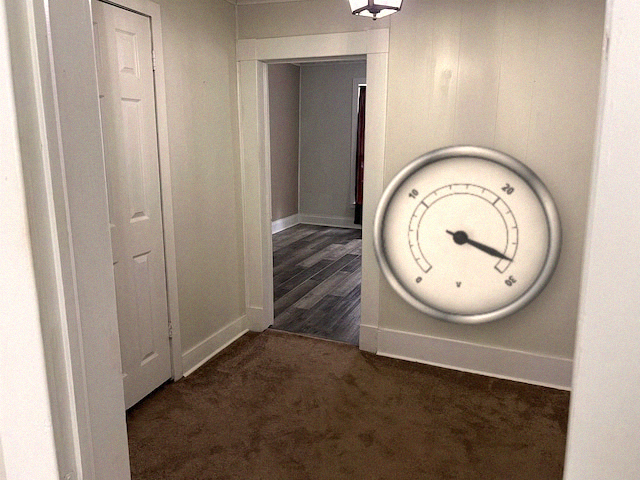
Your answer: 28
